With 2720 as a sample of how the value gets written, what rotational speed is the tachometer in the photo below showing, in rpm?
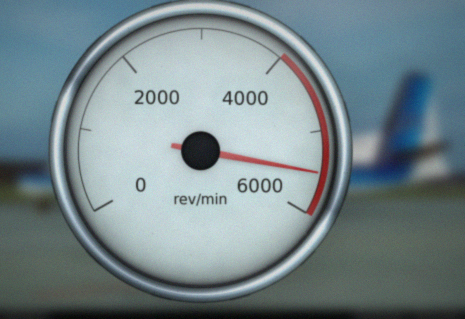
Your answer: 5500
